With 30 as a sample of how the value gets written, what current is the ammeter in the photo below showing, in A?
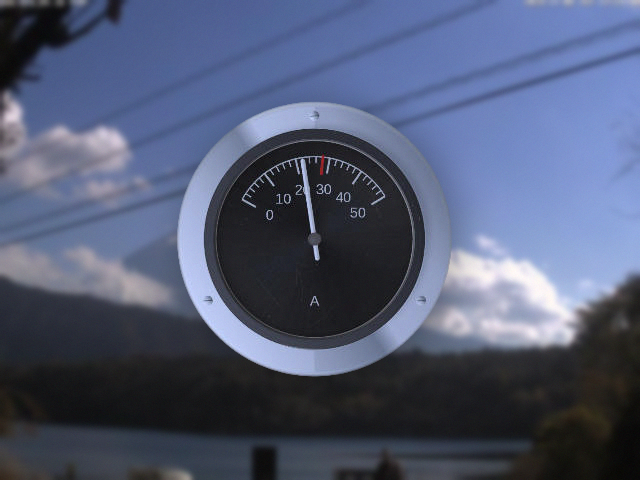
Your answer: 22
